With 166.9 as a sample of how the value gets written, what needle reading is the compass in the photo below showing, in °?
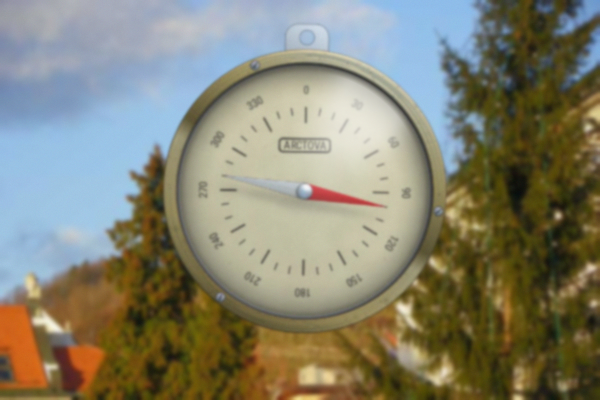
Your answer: 100
